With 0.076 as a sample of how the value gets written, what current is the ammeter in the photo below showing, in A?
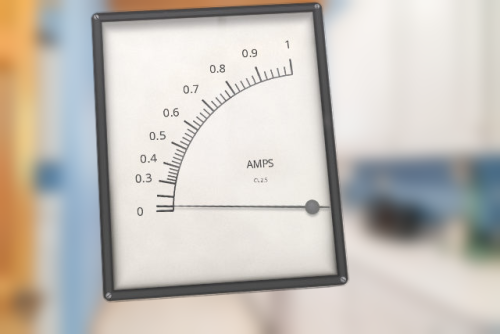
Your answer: 0.1
